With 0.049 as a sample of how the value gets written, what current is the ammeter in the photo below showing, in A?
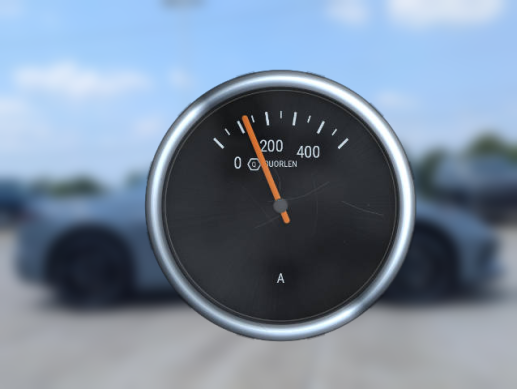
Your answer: 125
